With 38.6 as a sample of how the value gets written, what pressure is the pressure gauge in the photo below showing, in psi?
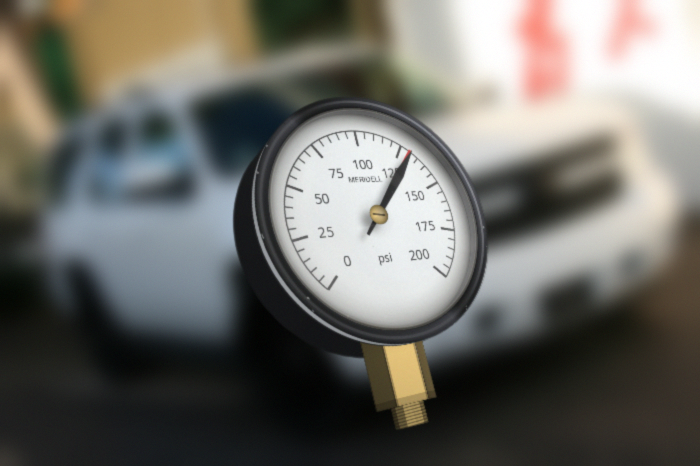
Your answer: 130
